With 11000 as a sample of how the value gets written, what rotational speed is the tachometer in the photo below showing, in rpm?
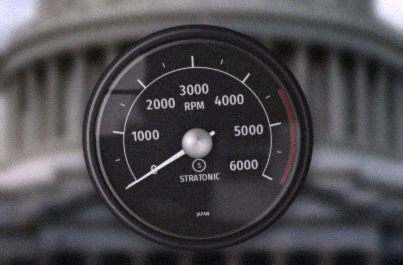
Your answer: 0
